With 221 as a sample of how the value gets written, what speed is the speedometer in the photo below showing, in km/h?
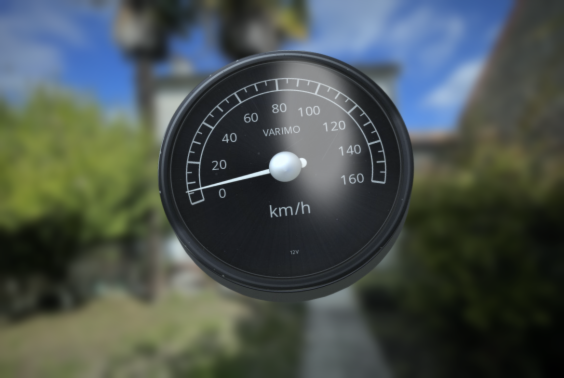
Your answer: 5
